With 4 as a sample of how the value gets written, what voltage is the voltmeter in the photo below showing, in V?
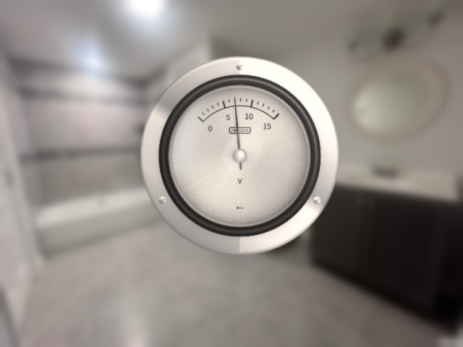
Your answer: 7
